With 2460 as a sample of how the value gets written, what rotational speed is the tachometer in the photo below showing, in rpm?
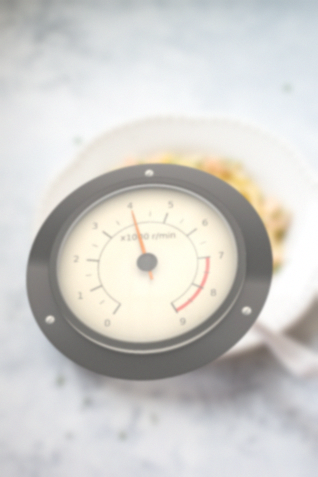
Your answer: 4000
